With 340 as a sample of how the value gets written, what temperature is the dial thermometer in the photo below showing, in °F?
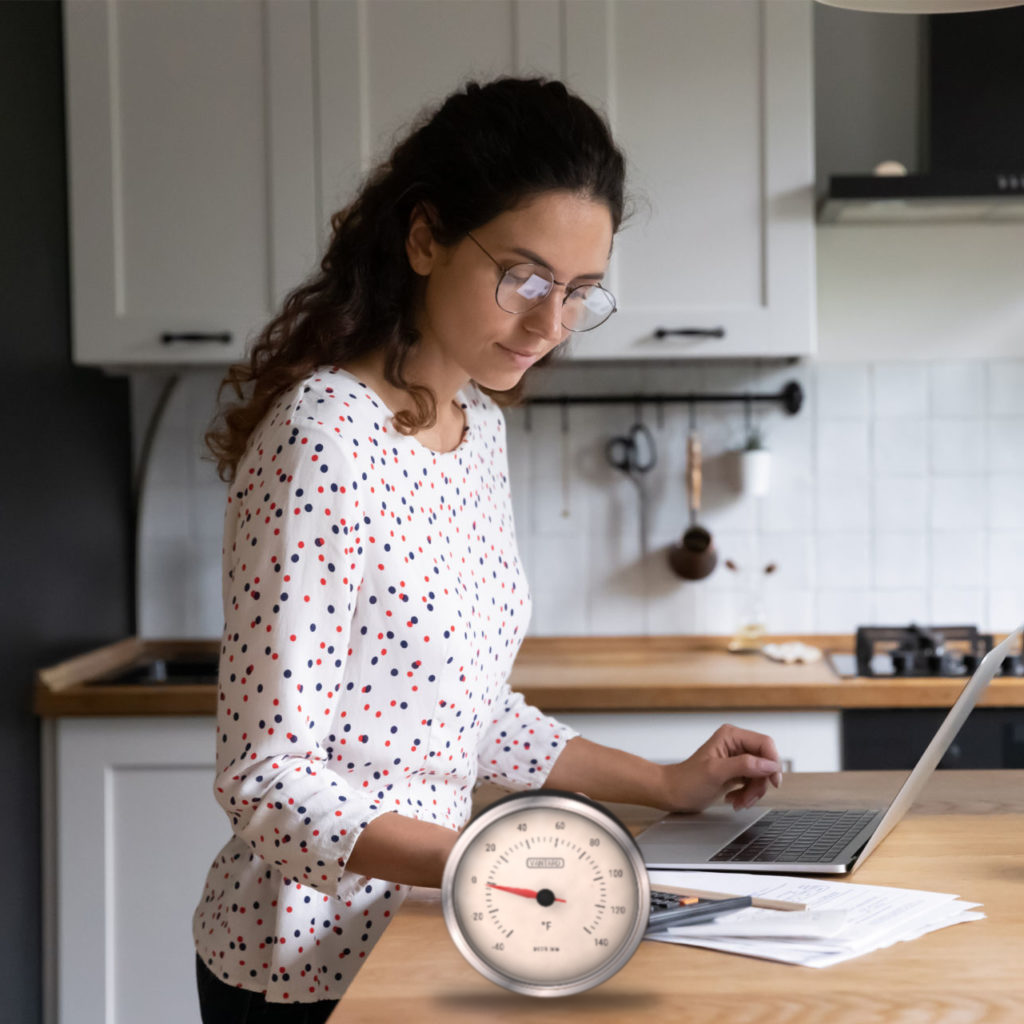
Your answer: 0
